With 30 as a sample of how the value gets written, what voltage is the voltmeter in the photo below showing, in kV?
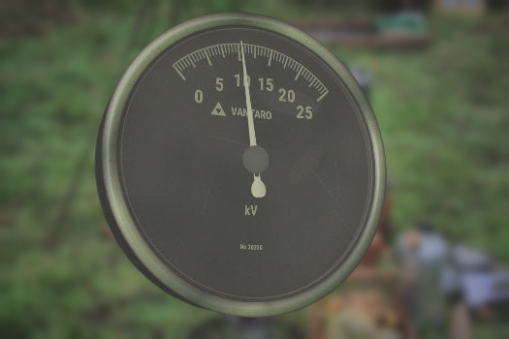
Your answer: 10
